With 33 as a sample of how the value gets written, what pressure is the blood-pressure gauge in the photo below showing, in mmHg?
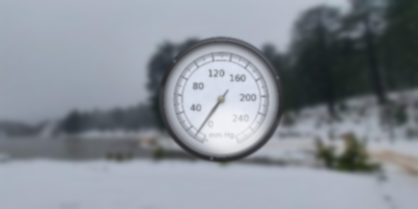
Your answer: 10
